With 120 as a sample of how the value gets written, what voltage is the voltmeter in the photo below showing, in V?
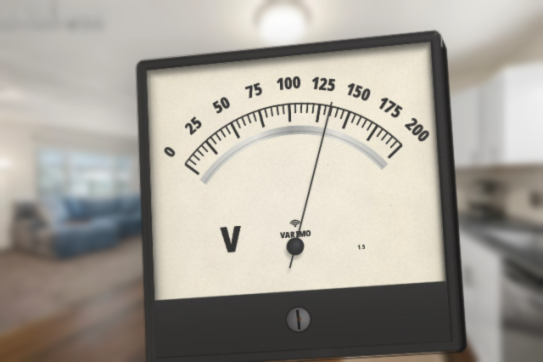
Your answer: 135
